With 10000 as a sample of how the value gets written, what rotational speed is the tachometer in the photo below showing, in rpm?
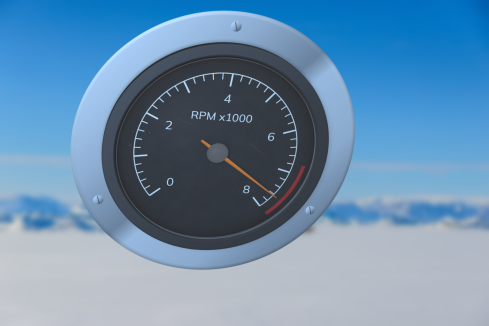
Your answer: 7600
